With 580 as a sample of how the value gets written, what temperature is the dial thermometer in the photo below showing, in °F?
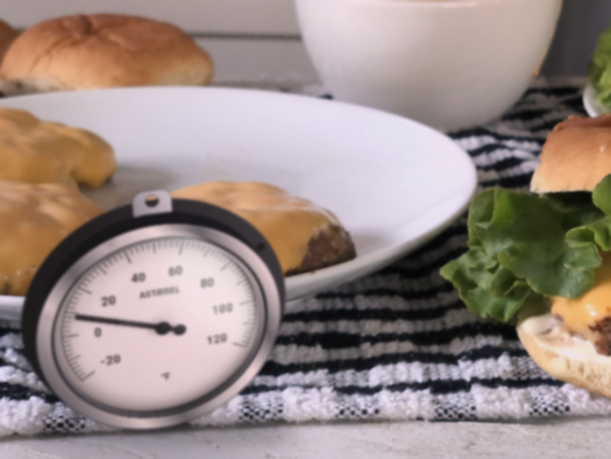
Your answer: 10
